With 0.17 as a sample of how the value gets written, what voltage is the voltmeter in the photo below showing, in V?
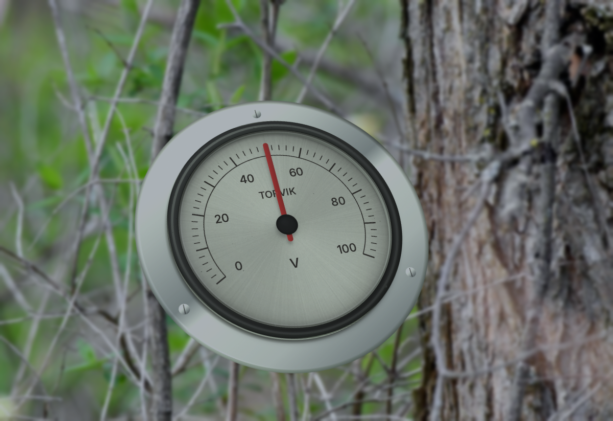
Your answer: 50
